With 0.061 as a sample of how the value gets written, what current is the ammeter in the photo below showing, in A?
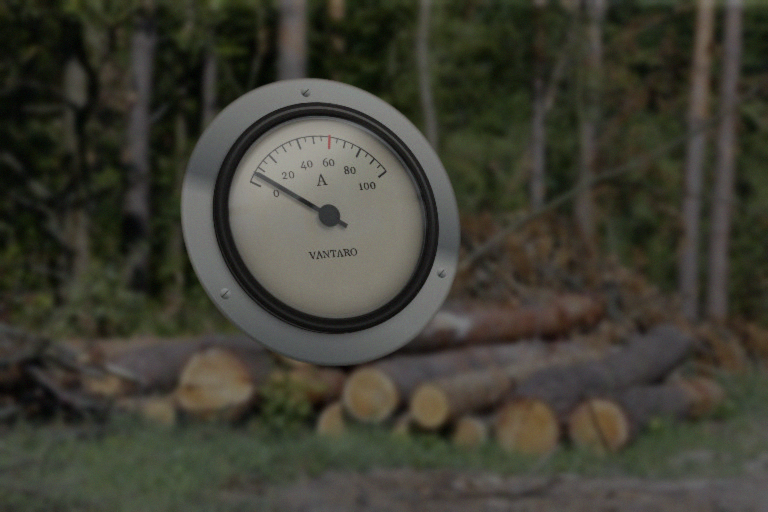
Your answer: 5
